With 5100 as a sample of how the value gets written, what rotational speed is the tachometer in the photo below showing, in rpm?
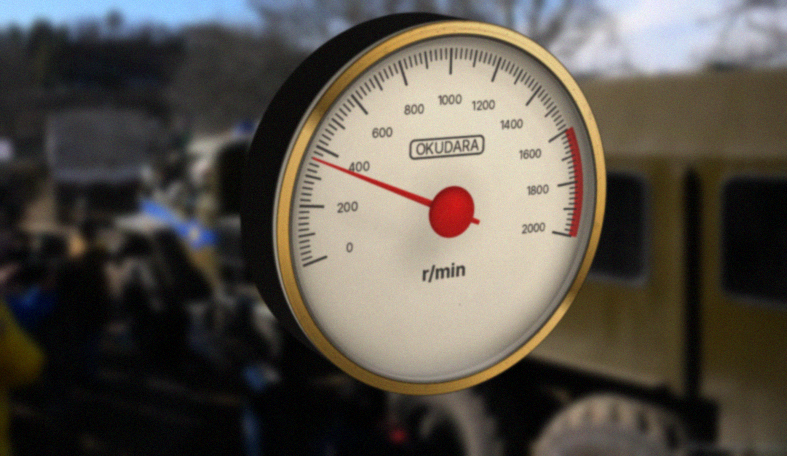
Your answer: 360
